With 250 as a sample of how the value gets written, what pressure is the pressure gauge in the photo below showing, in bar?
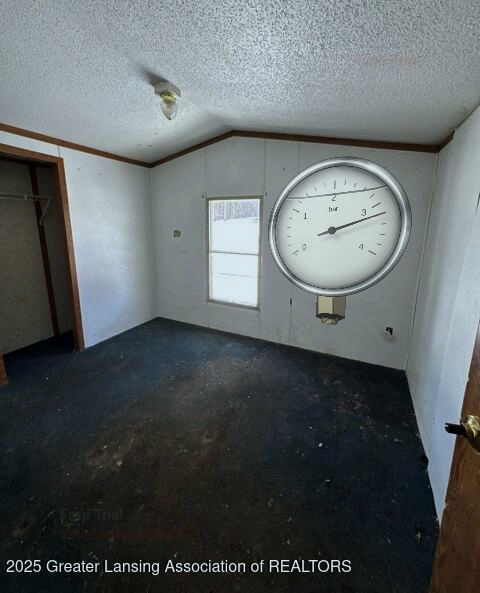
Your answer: 3.2
